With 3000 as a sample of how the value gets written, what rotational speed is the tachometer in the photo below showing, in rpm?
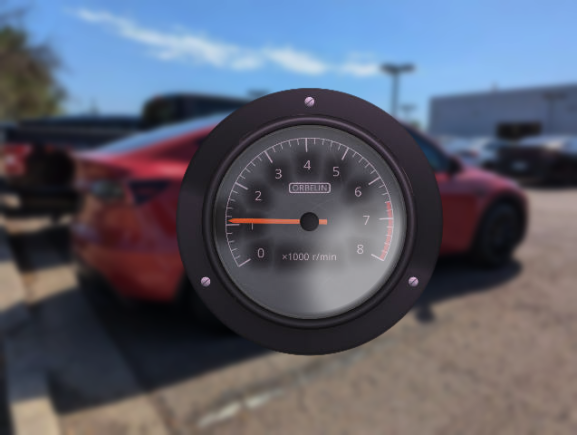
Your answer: 1100
